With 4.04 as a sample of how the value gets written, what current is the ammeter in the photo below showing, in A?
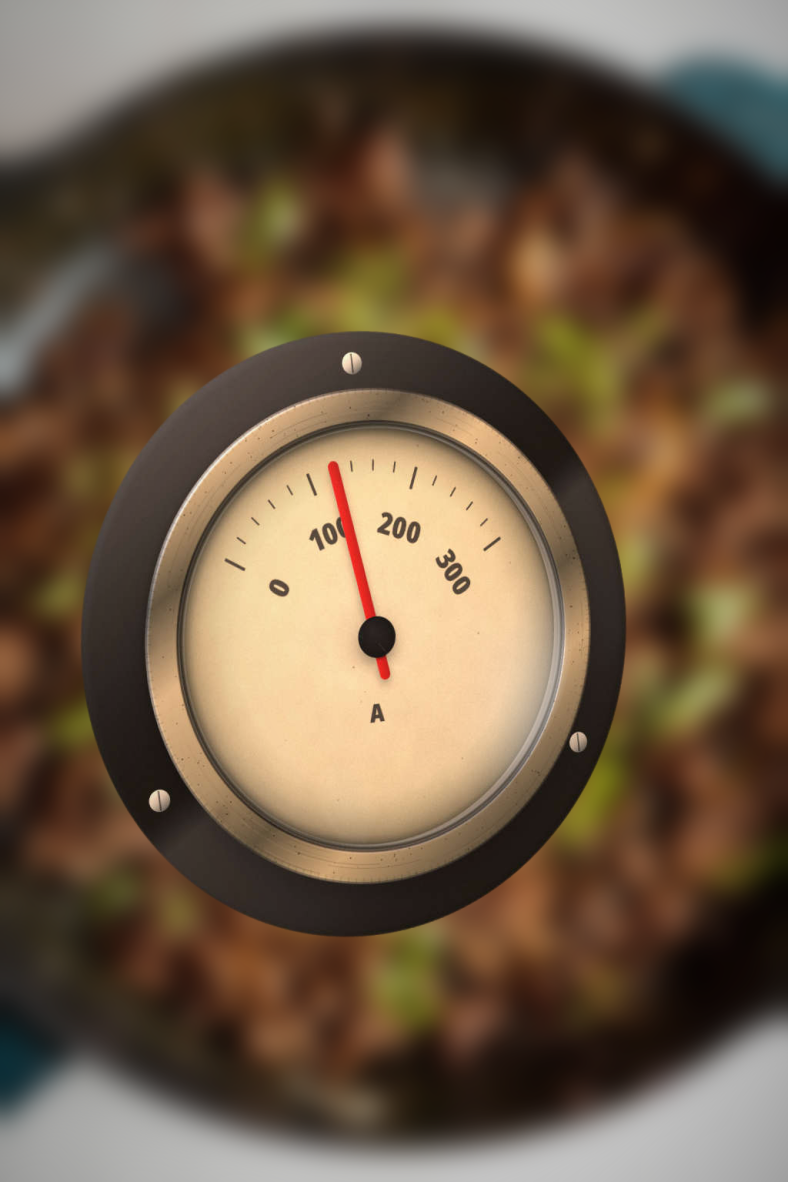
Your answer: 120
